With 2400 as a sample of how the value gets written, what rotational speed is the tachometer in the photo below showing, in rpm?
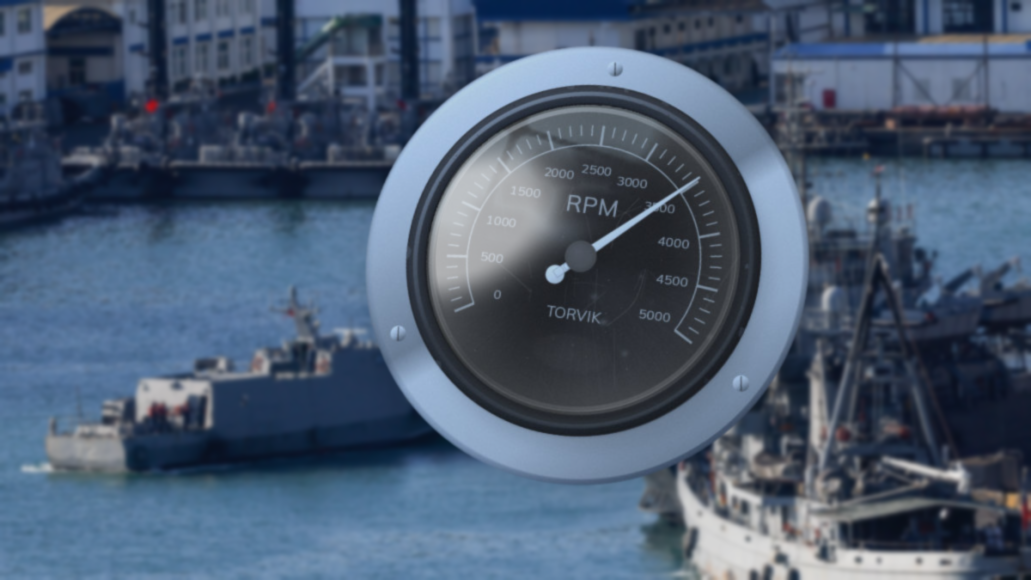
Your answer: 3500
